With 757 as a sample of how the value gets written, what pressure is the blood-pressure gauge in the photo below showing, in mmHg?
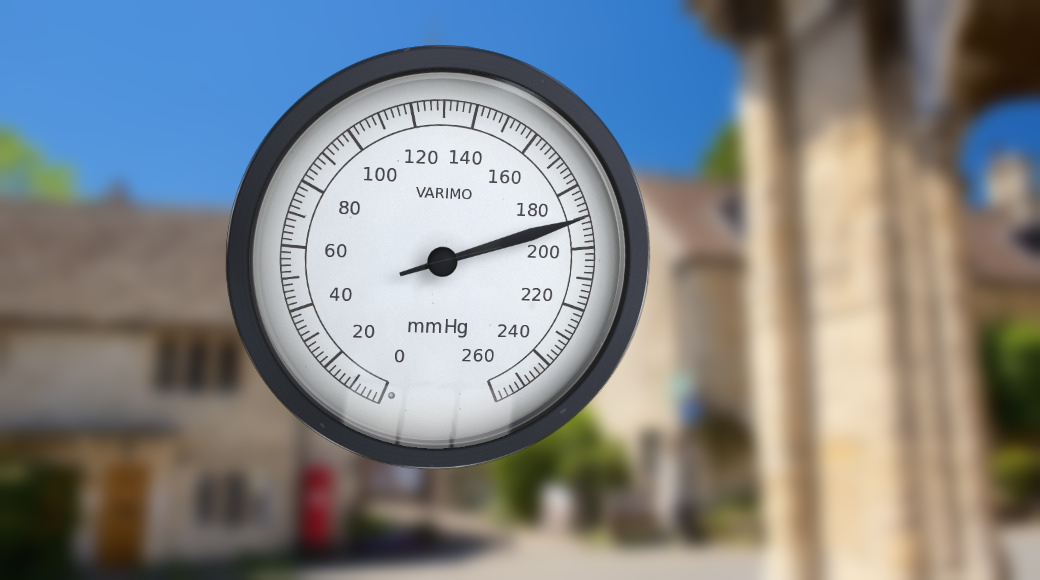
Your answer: 190
